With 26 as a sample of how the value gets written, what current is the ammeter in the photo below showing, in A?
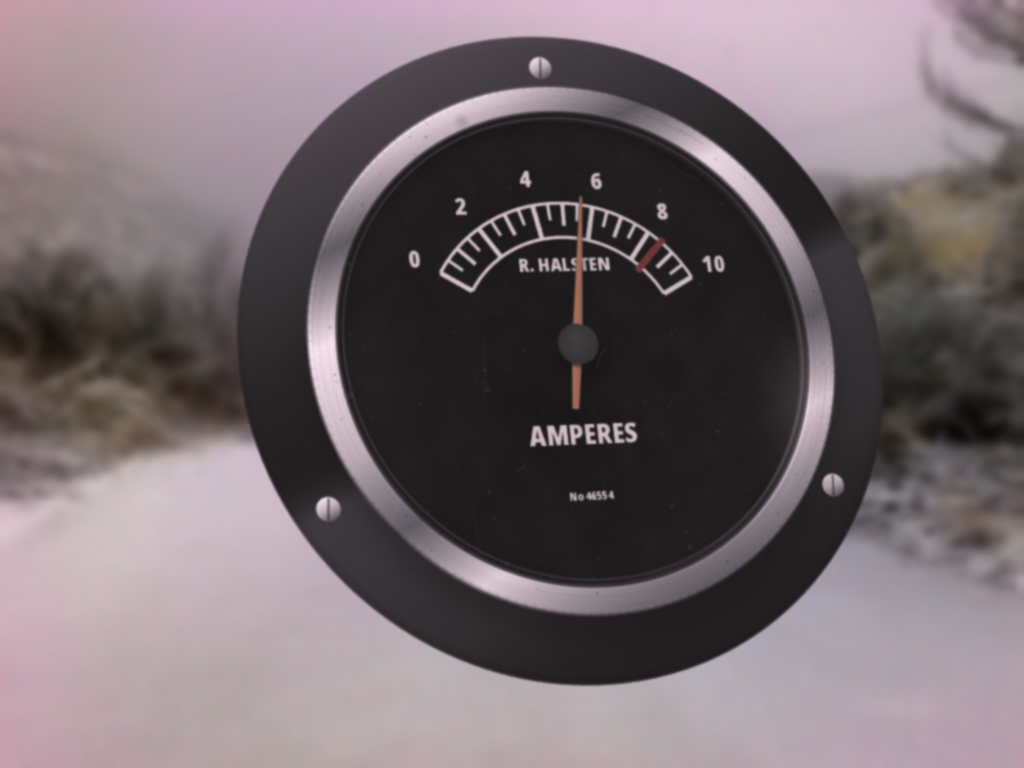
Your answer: 5.5
